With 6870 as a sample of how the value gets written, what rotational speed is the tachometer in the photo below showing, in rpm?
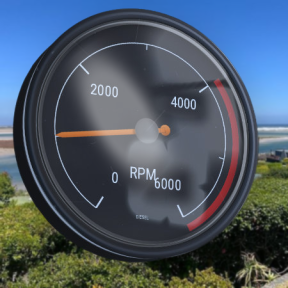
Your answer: 1000
